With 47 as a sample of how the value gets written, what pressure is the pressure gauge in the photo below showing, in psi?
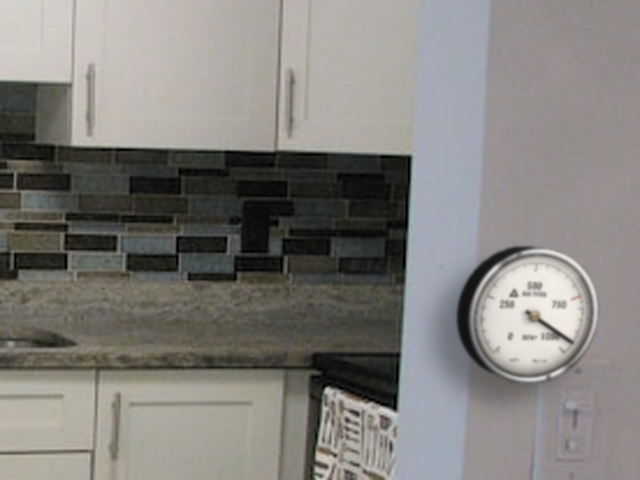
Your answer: 950
